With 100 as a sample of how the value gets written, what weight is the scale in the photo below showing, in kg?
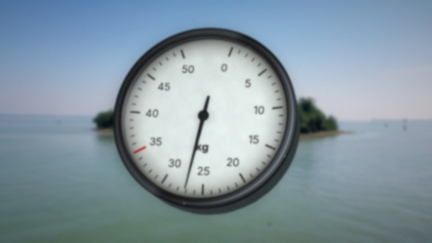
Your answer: 27
